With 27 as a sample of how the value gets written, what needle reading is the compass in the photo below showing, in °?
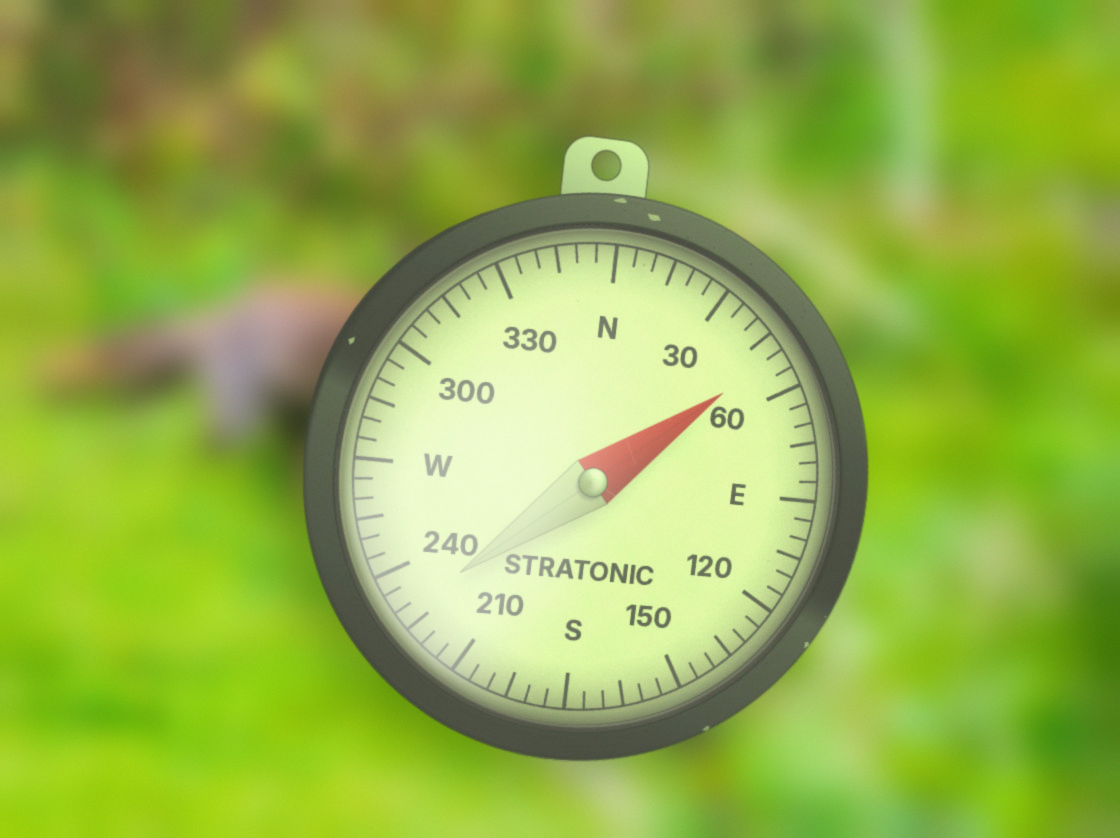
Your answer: 50
